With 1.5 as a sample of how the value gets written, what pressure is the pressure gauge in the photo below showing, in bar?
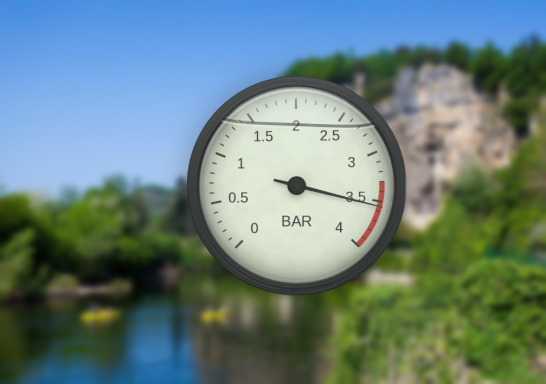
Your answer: 3.55
